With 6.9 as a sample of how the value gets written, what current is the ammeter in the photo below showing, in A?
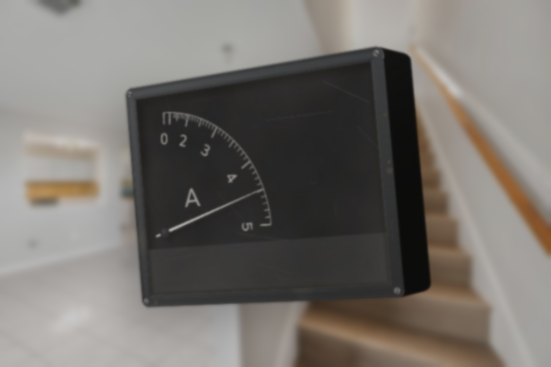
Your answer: 4.5
